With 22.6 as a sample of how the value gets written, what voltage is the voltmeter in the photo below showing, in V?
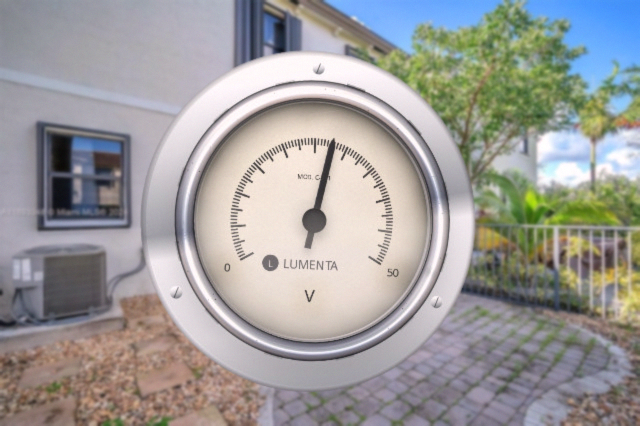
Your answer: 27.5
